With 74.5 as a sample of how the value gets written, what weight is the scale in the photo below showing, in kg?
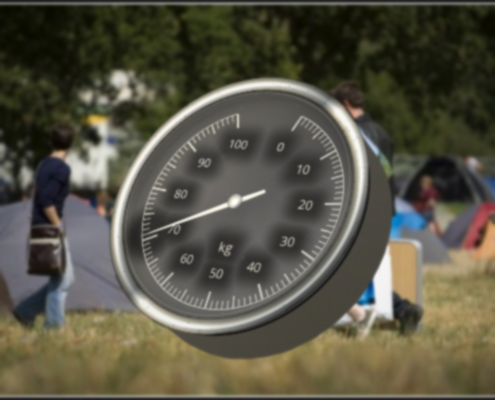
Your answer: 70
